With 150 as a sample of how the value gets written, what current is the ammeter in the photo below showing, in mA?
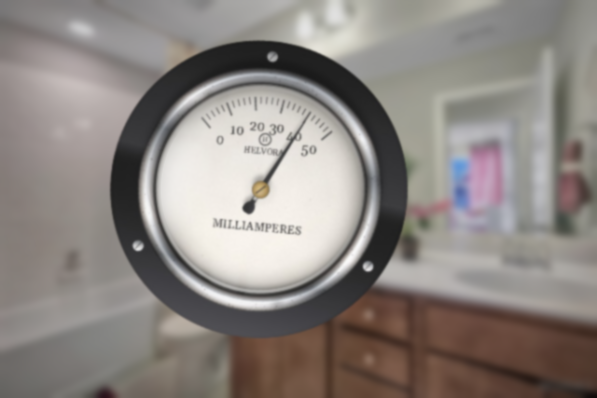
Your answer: 40
